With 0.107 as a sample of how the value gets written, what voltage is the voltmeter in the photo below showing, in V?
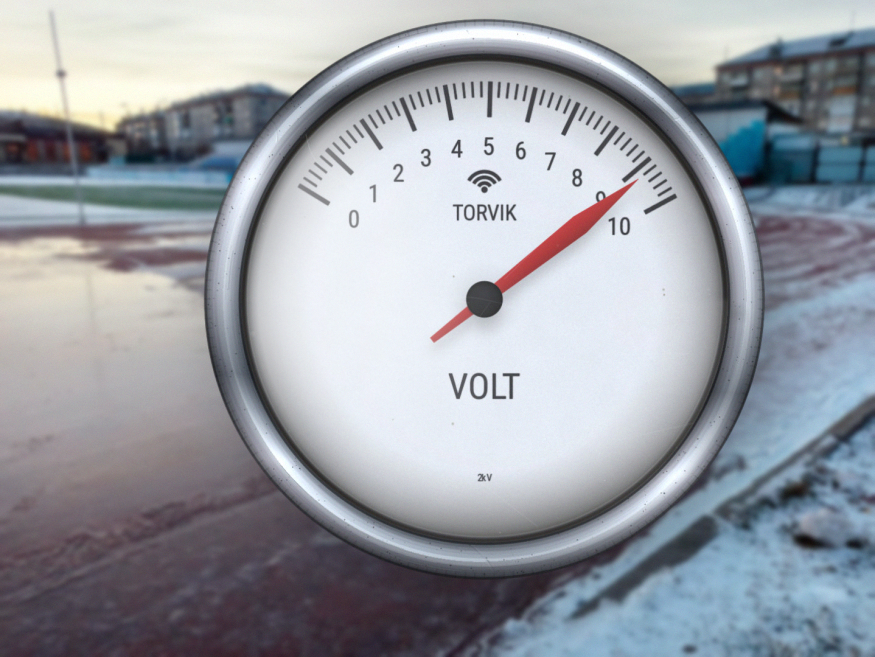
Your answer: 9.2
